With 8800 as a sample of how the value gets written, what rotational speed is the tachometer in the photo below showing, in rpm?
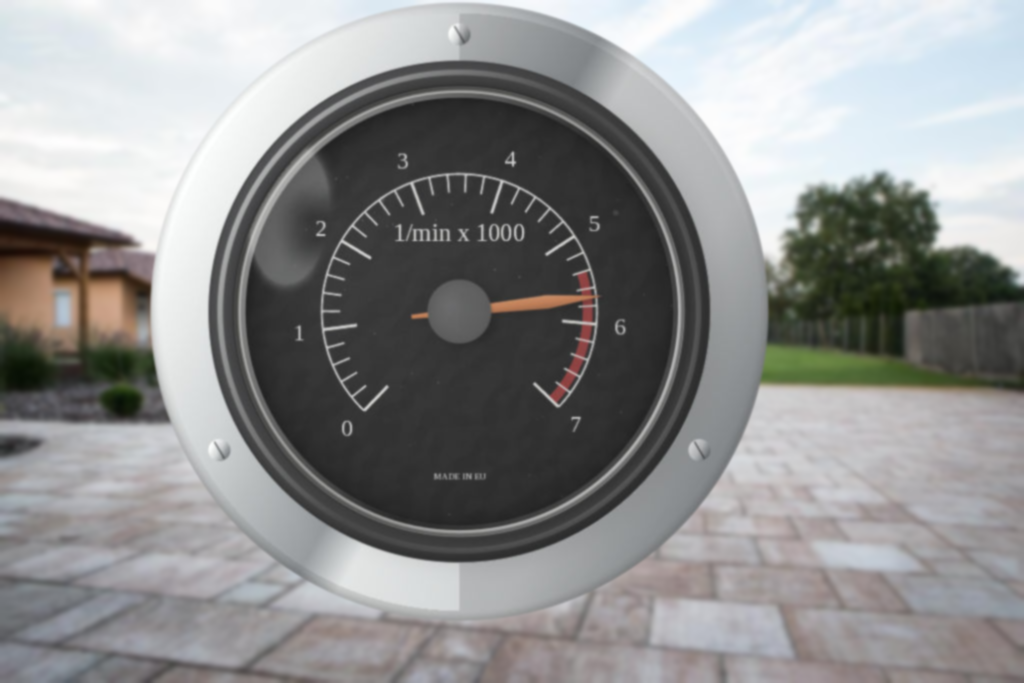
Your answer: 5700
